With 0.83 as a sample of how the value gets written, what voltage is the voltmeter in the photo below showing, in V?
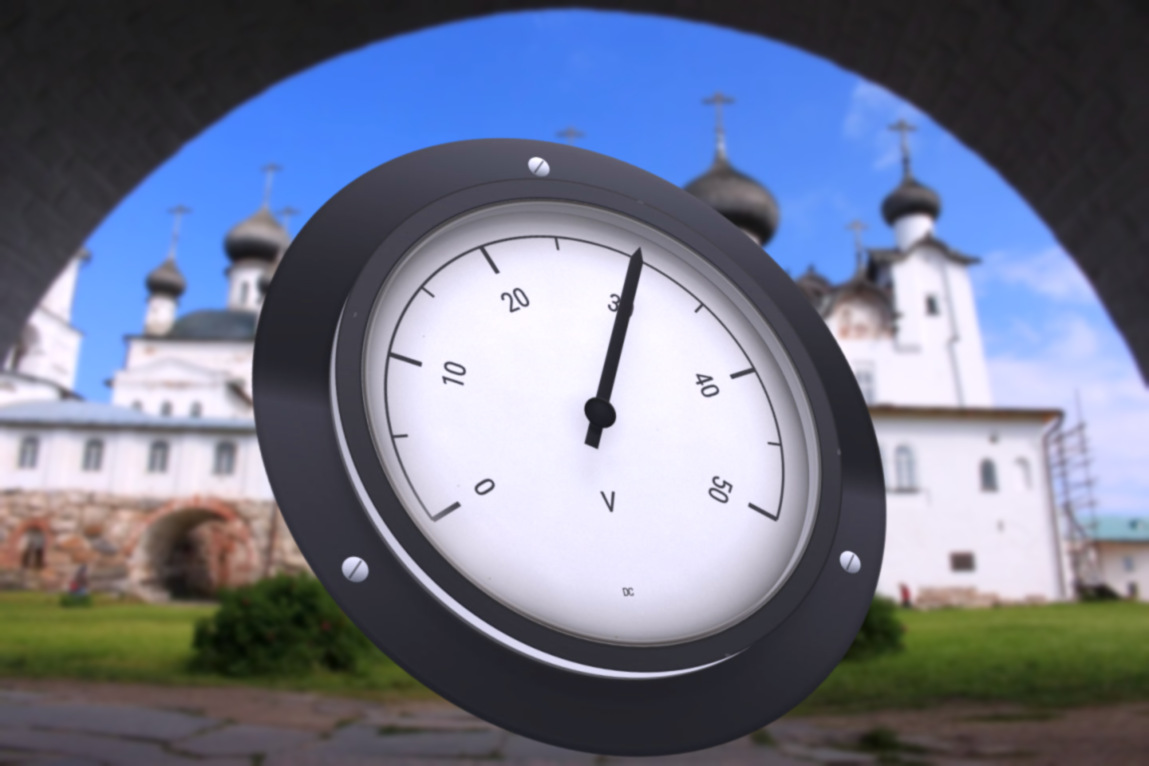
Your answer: 30
